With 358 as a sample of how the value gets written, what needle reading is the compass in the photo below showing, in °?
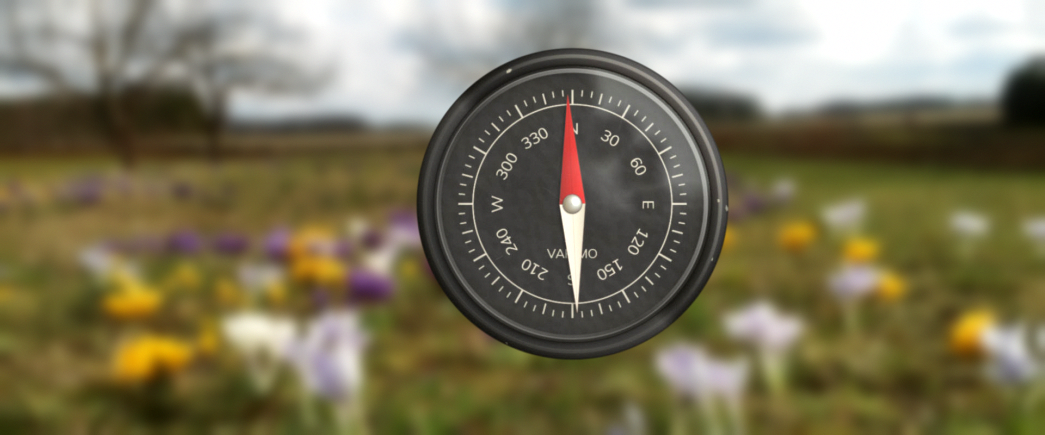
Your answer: 357.5
